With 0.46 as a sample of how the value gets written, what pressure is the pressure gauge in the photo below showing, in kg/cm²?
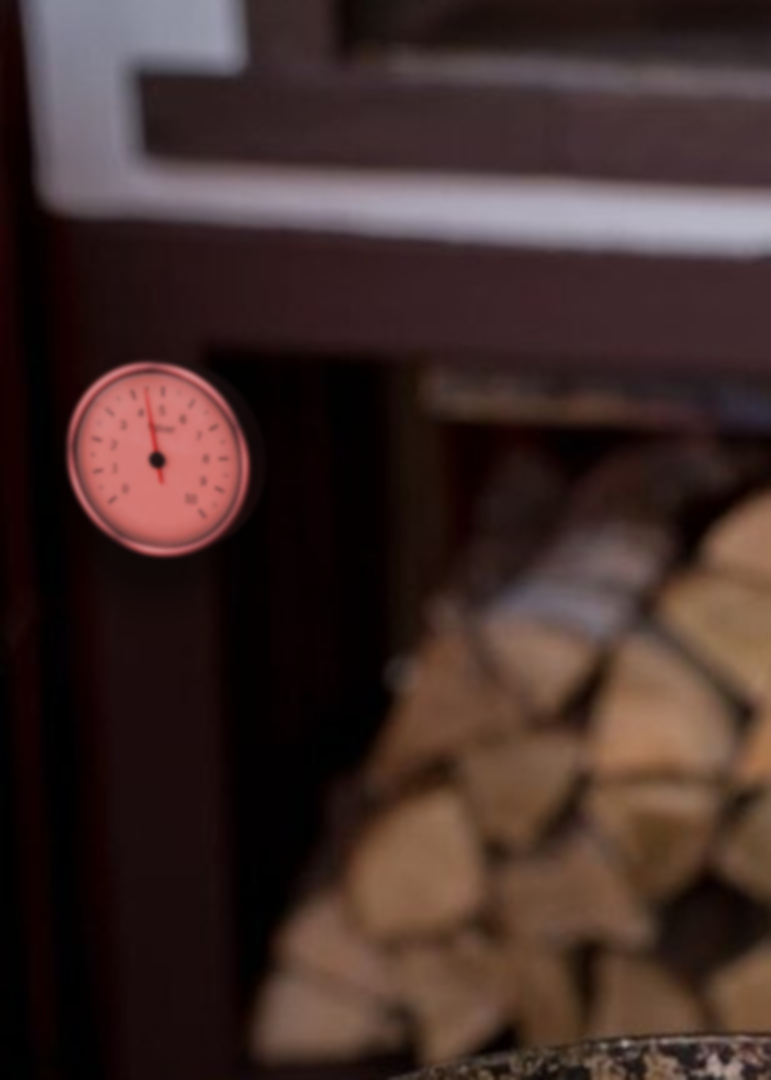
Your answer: 4.5
